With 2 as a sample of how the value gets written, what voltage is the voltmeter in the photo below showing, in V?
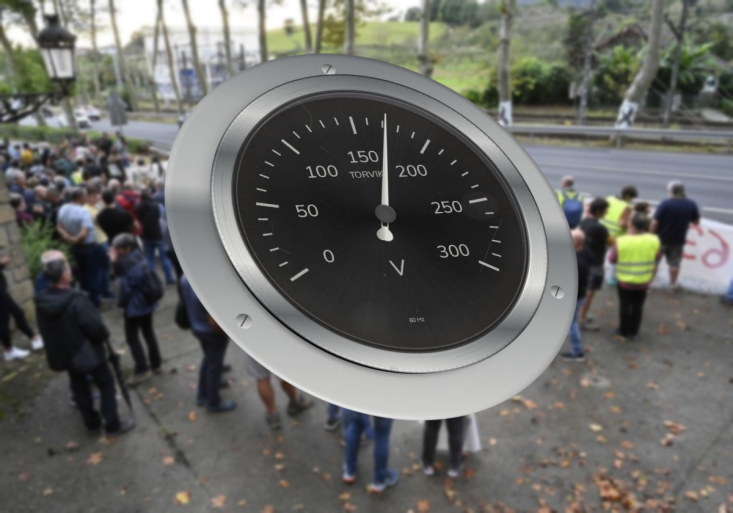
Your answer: 170
